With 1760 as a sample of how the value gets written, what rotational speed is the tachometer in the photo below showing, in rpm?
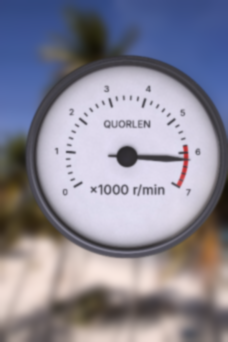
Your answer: 6200
